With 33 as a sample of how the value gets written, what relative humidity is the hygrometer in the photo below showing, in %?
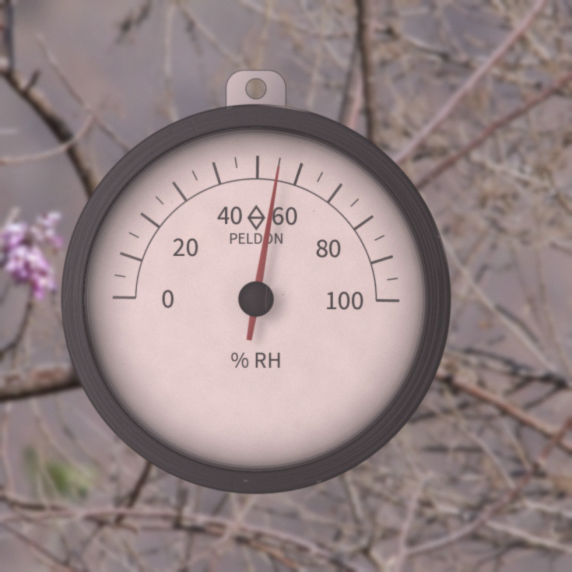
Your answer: 55
